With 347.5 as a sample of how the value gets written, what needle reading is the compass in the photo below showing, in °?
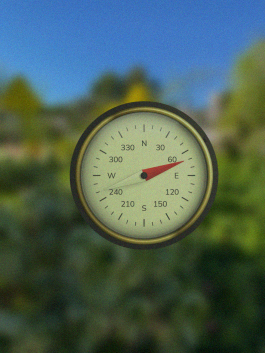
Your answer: 70
